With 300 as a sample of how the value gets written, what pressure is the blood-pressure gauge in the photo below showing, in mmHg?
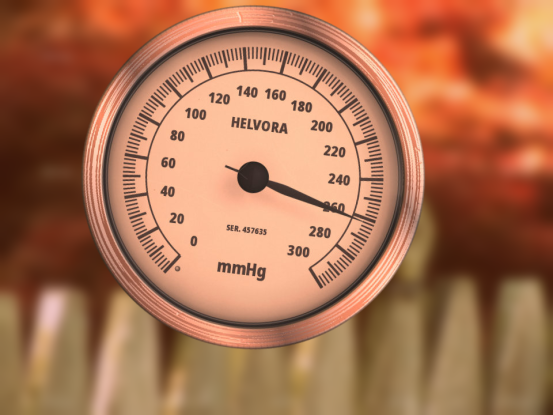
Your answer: 262
